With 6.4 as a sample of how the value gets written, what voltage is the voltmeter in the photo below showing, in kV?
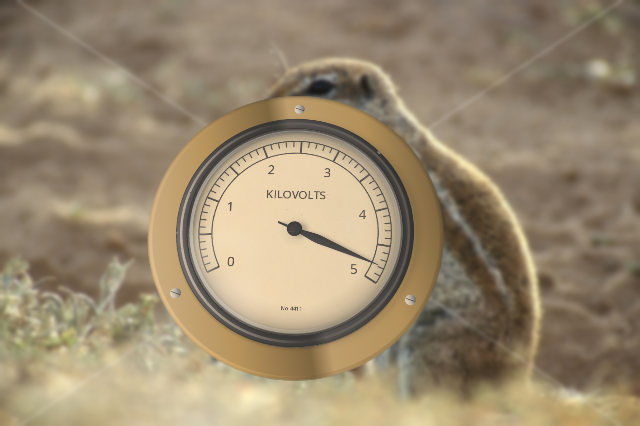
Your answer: 4.8
